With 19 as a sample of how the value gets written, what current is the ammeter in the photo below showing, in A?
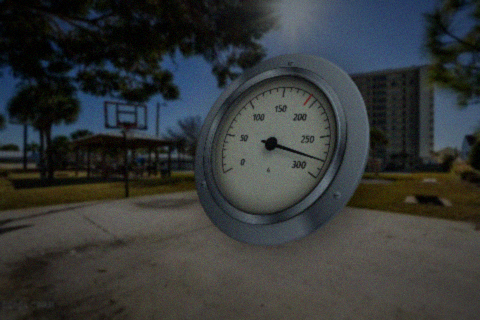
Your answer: 280
